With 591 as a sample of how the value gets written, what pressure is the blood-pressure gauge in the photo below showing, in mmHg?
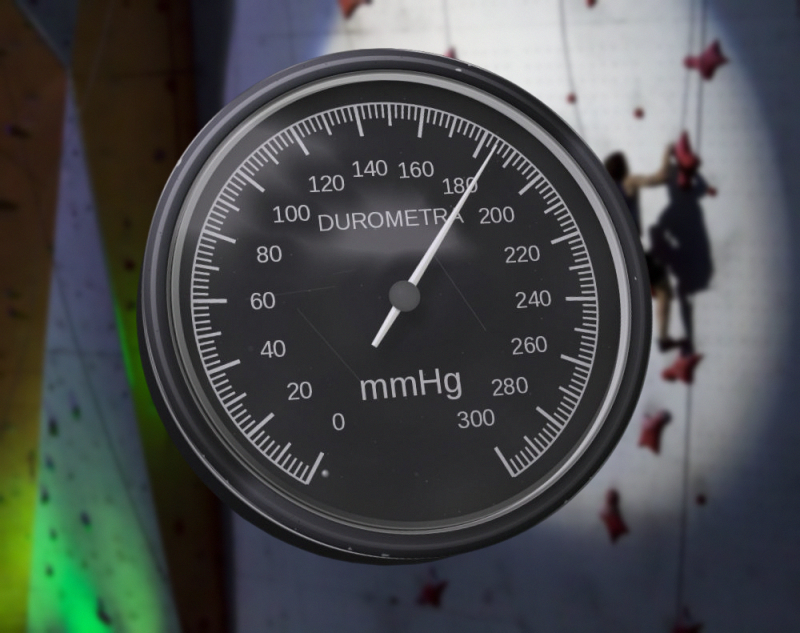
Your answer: 184
